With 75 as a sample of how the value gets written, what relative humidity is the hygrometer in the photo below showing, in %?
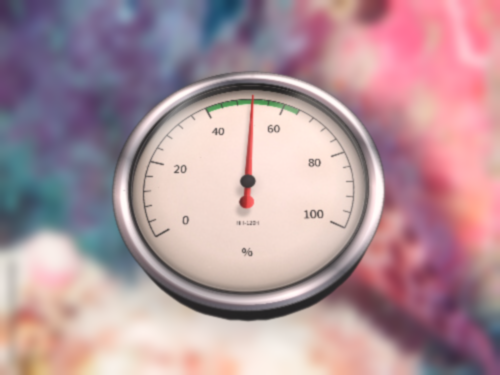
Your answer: 52
